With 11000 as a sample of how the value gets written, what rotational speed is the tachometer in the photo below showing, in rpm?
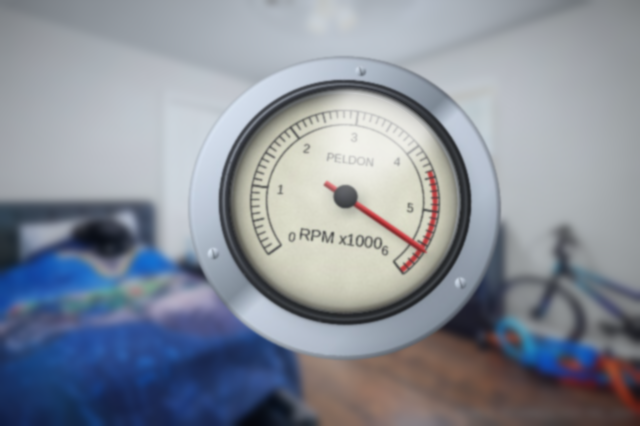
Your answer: 5600
